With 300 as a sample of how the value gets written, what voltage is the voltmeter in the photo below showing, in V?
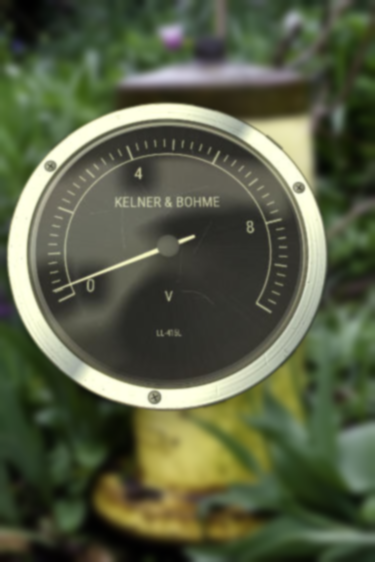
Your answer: 0.2
